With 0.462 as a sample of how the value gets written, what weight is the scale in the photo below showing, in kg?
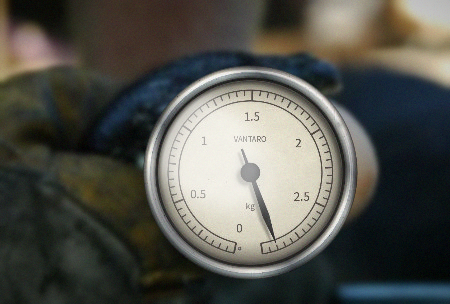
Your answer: 2.9
